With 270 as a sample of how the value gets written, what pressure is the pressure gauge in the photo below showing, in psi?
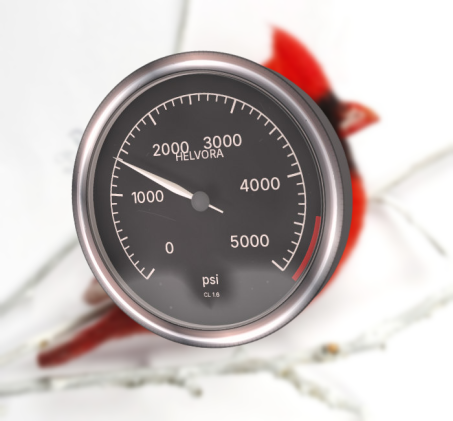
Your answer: 1400
